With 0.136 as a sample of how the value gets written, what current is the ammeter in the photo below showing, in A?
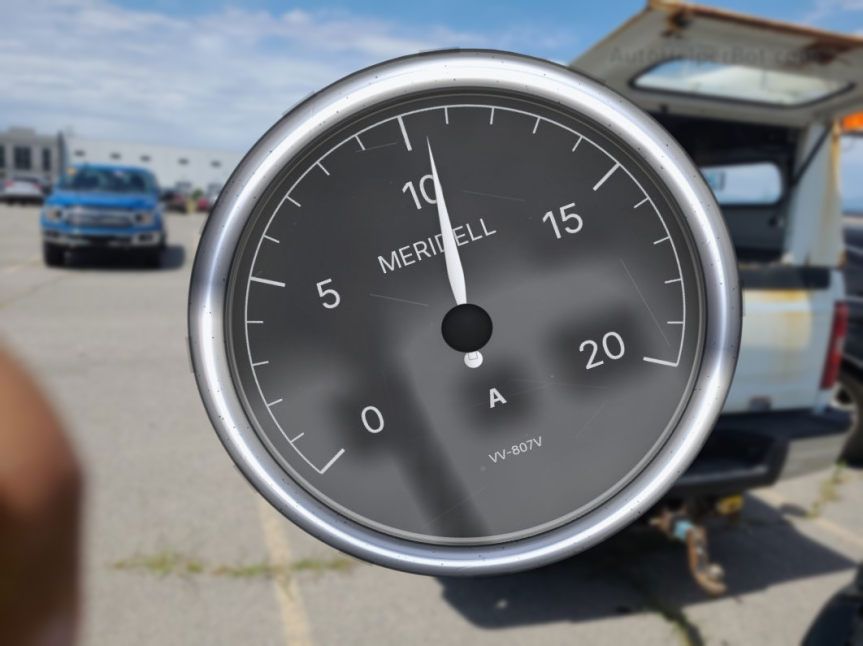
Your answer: 10.5
